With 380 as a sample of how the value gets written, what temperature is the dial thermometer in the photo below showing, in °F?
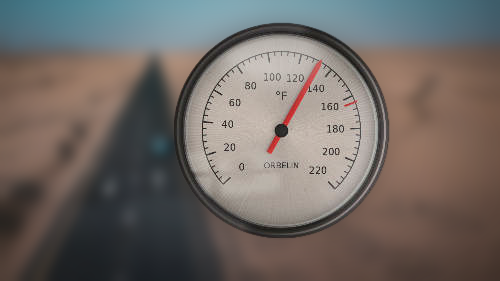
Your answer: 132
